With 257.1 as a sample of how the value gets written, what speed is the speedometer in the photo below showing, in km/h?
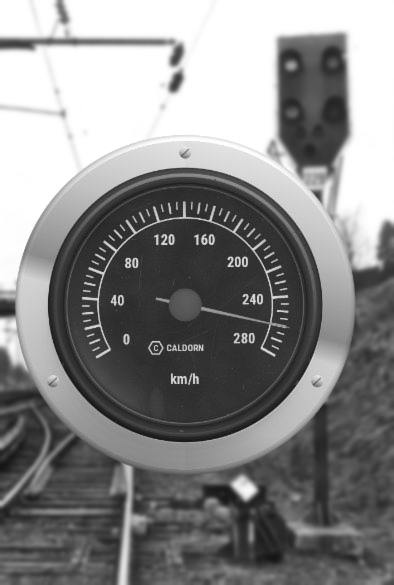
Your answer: 260
